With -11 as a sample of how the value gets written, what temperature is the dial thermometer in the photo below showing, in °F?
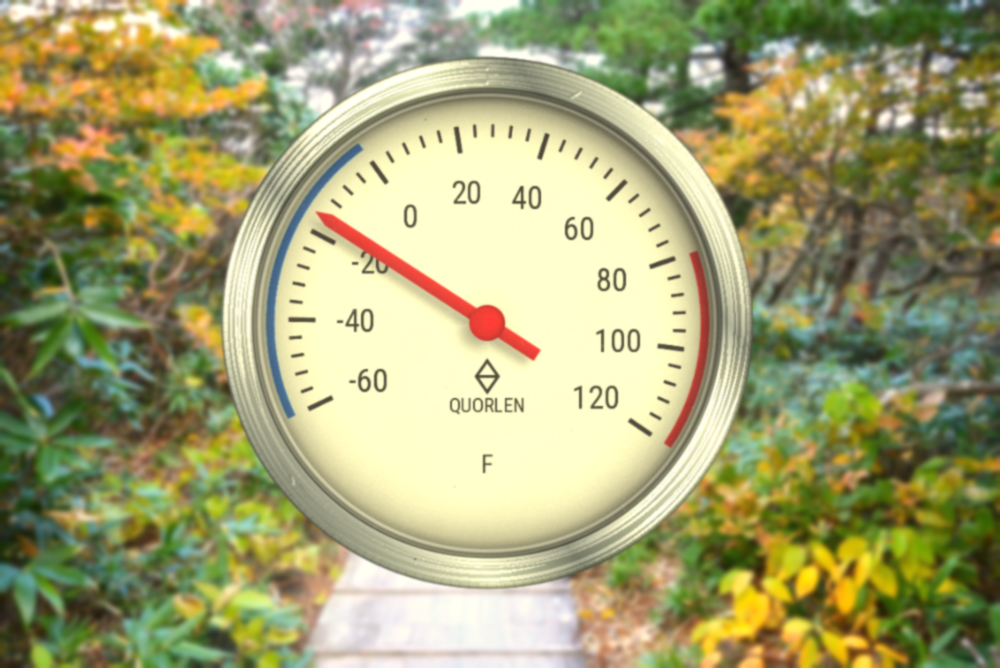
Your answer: -16
